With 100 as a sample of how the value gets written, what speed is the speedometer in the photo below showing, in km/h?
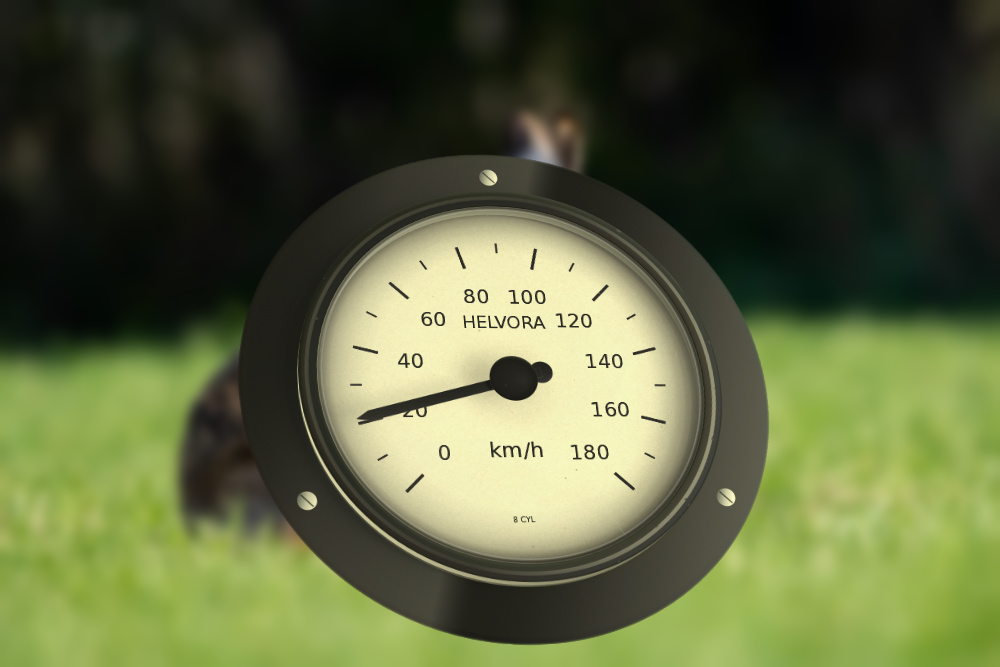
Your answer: 20
